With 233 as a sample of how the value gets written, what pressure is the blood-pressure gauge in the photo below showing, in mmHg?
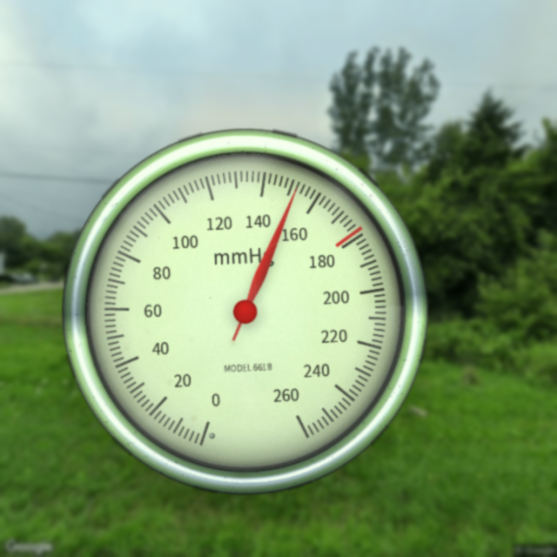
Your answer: 152
